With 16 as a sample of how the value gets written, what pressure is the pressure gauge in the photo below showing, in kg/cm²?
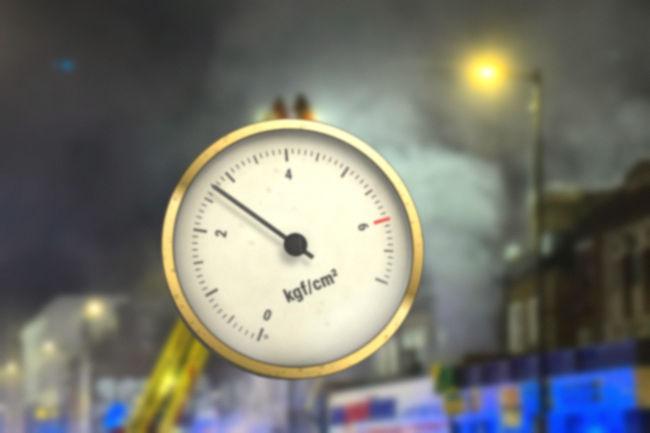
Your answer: 2.7
